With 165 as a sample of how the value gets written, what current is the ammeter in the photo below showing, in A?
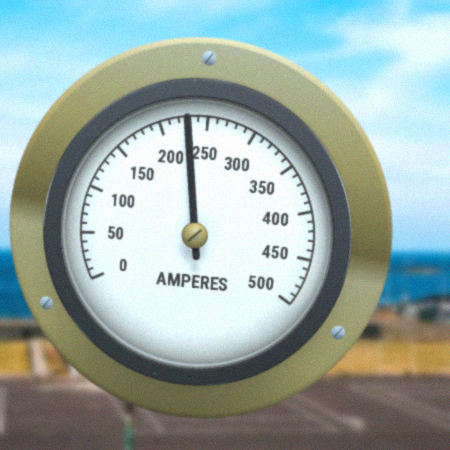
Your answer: 230
